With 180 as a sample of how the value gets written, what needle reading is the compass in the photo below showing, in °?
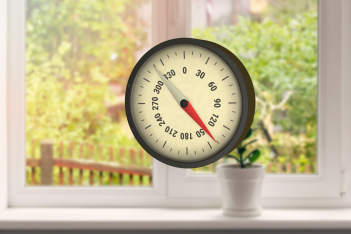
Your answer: 140
